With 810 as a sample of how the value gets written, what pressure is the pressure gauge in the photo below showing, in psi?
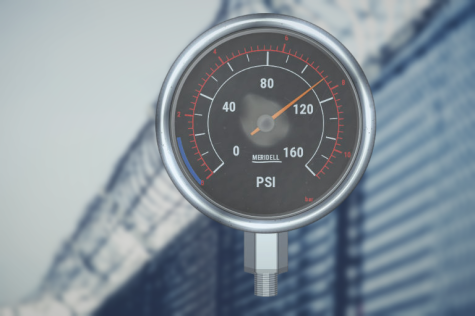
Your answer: 110
